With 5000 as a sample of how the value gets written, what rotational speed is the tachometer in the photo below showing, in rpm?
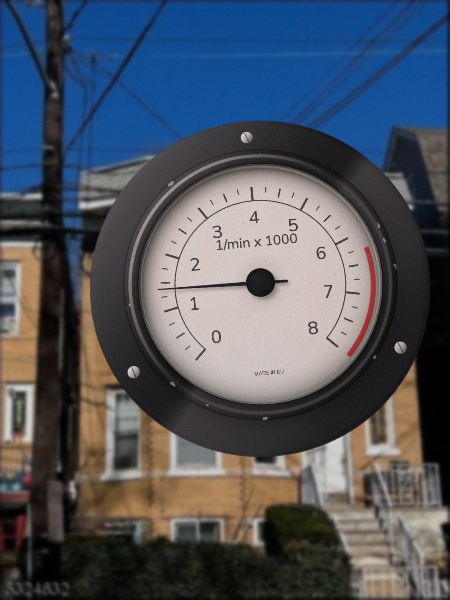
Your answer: 1375
